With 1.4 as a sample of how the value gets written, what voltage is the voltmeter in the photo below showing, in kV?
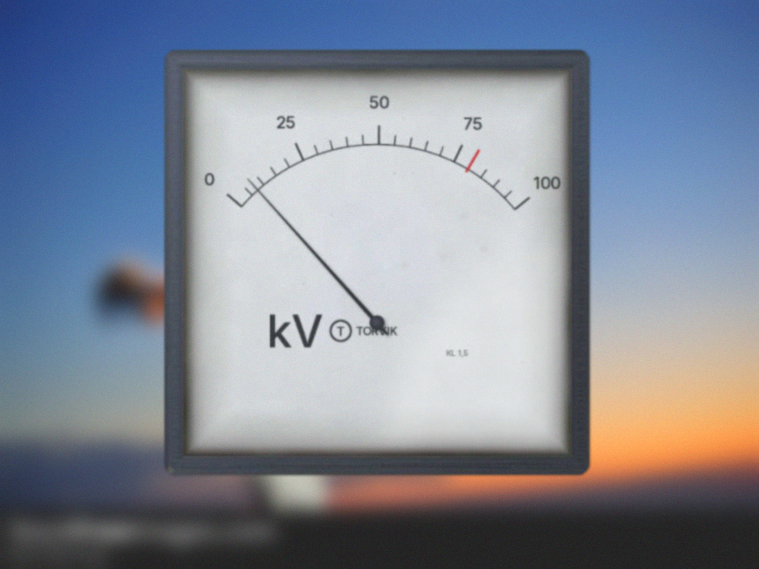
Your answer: 7.5
